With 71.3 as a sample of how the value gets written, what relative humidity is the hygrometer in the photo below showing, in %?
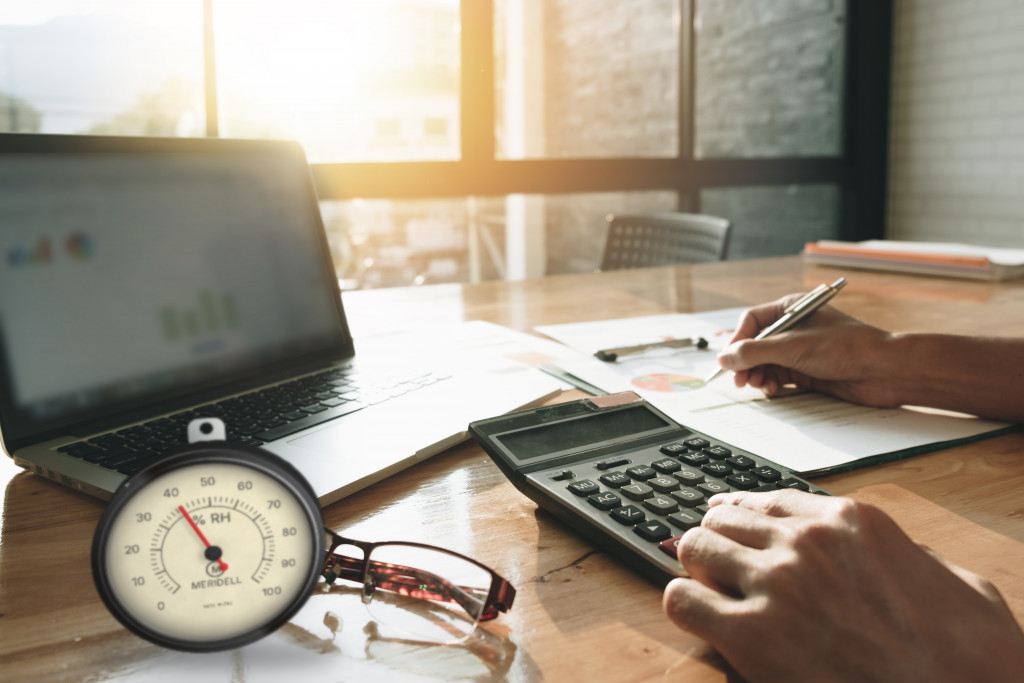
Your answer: 40
